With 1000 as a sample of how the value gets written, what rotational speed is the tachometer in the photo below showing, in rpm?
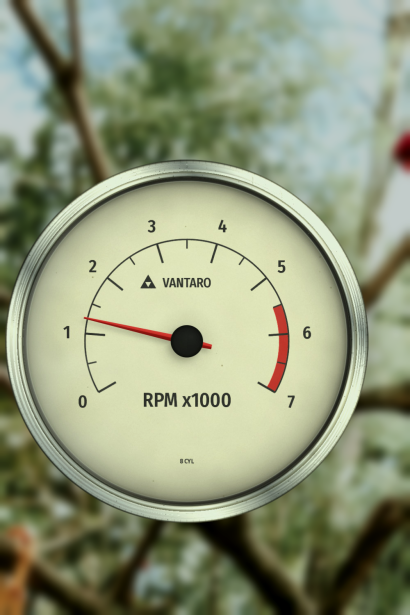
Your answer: 1250
